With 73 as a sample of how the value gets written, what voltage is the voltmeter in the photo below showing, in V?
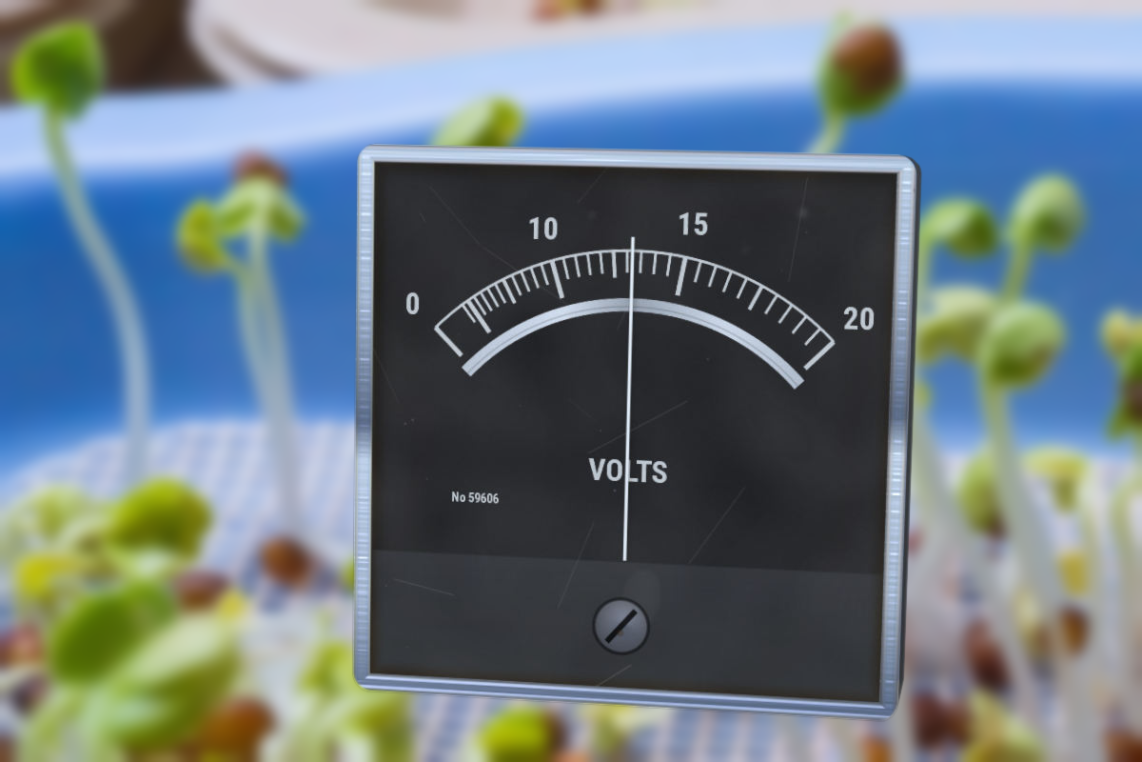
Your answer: 13.25
